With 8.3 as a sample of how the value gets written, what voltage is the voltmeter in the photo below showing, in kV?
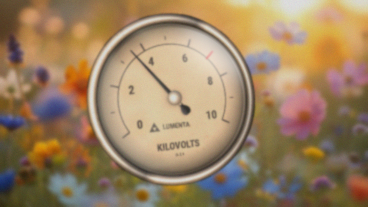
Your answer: 3.5
